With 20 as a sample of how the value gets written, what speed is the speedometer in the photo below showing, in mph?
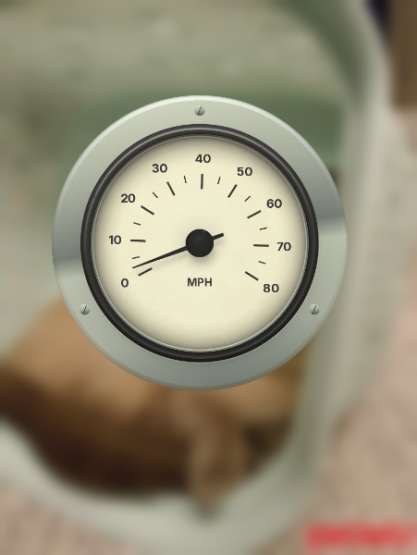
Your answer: 2.5
